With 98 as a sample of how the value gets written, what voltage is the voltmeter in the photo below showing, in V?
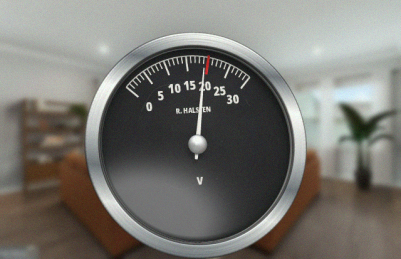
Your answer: 19
